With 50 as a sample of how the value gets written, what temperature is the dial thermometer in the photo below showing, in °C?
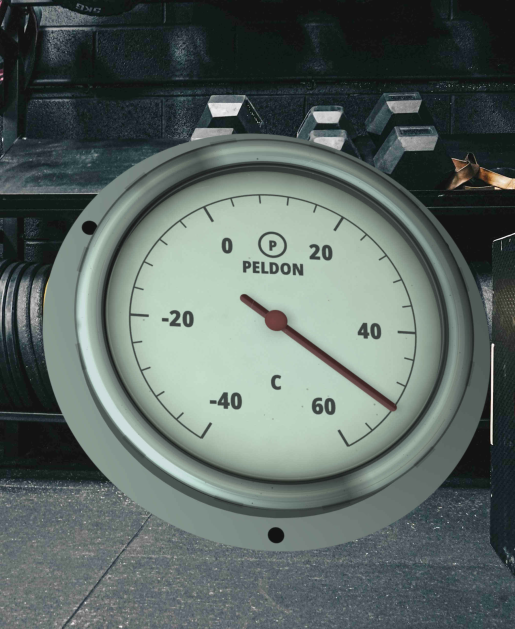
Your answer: 52
